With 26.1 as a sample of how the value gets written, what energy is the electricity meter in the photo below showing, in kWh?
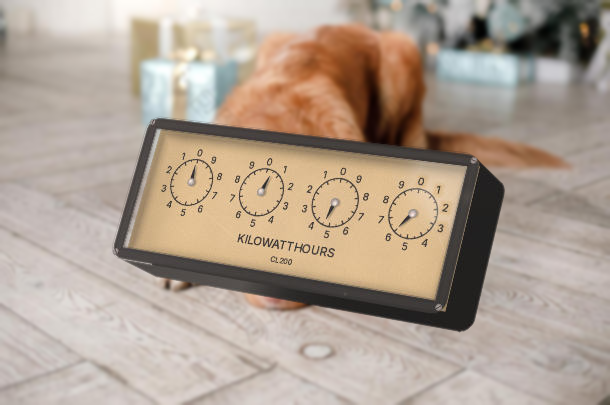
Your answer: 46
